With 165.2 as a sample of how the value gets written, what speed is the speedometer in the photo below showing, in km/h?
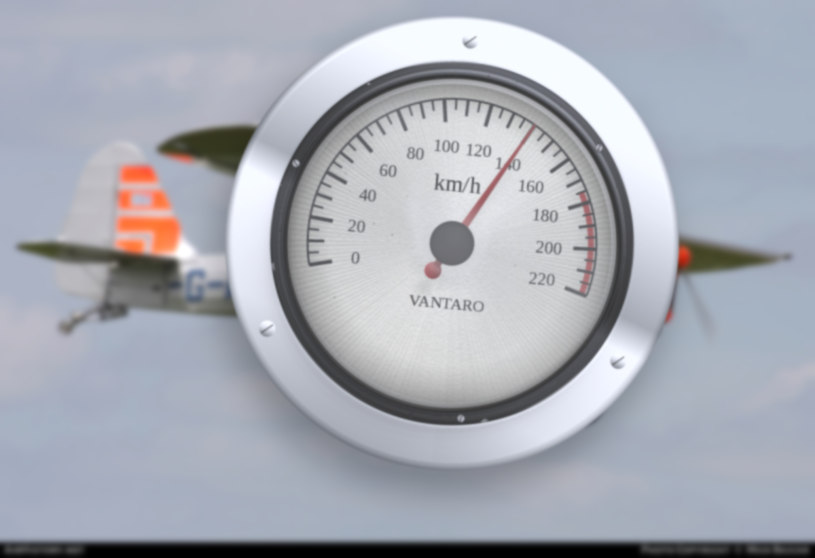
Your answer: 140
